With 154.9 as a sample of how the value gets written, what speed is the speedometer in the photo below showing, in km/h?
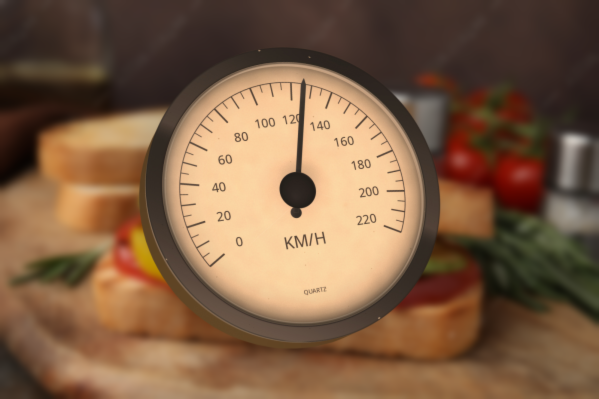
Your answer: 125
